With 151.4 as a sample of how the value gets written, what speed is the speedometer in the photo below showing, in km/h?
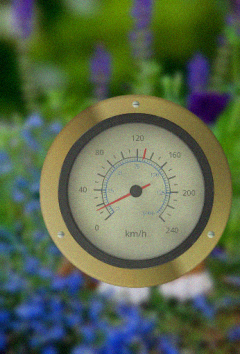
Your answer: 15
